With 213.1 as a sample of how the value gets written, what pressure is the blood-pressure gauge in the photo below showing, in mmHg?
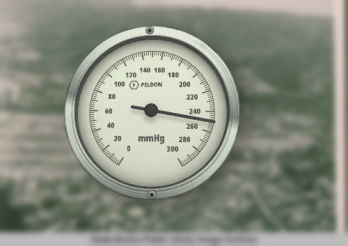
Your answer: 250
